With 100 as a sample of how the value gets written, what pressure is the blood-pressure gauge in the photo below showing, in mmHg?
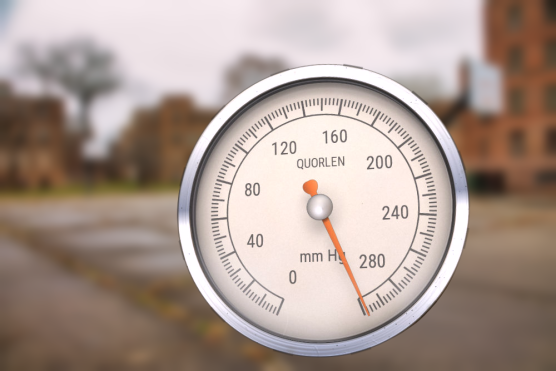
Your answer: 298
